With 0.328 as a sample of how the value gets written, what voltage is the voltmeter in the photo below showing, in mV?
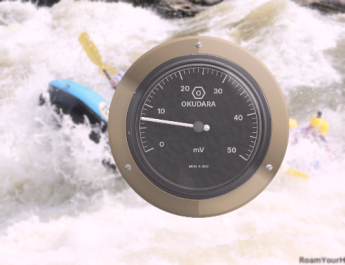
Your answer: 7
